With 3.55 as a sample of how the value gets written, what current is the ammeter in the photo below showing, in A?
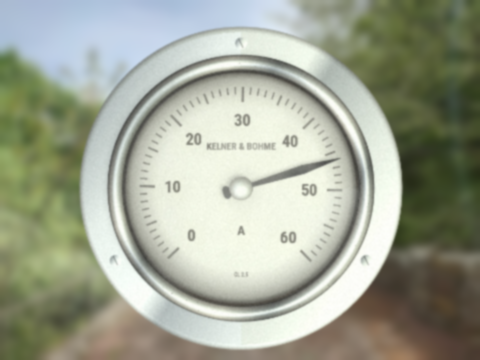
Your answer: 46
